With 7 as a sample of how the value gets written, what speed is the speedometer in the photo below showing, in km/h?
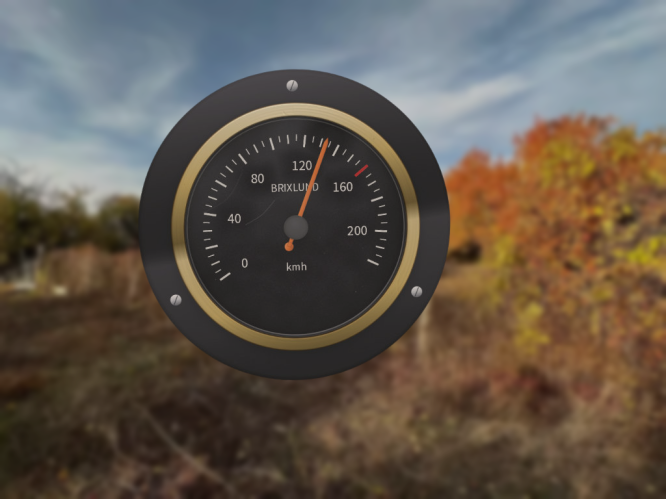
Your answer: 132.5
